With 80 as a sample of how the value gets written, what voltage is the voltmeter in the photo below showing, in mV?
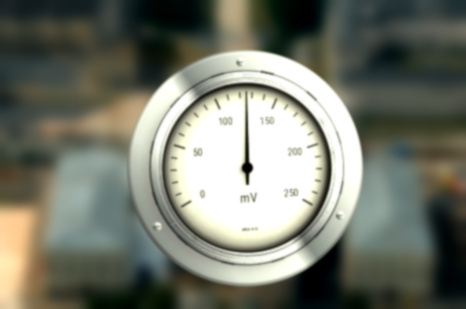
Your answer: 125
